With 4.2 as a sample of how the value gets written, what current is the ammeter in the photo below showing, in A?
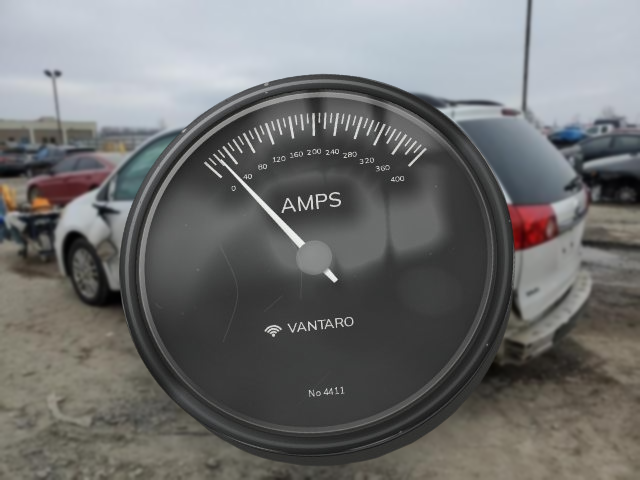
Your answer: 20
